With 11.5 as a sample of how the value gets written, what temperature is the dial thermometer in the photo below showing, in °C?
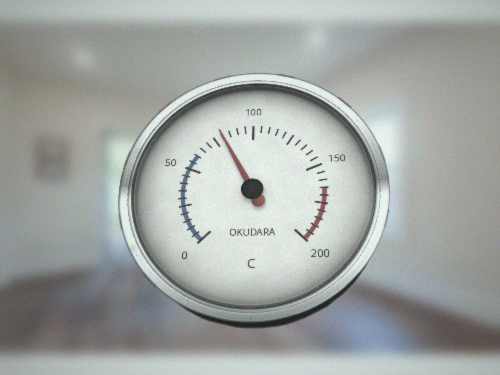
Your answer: 80
